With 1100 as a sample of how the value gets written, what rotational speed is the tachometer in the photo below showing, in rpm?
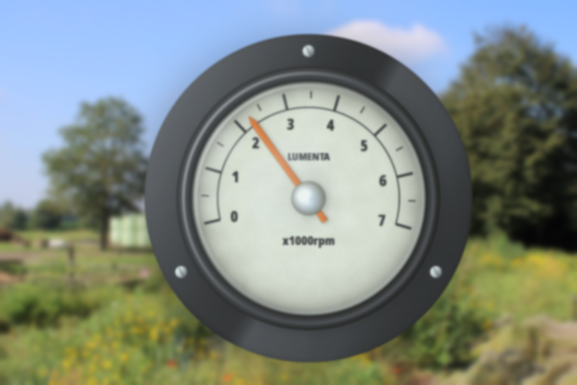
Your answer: 2250
